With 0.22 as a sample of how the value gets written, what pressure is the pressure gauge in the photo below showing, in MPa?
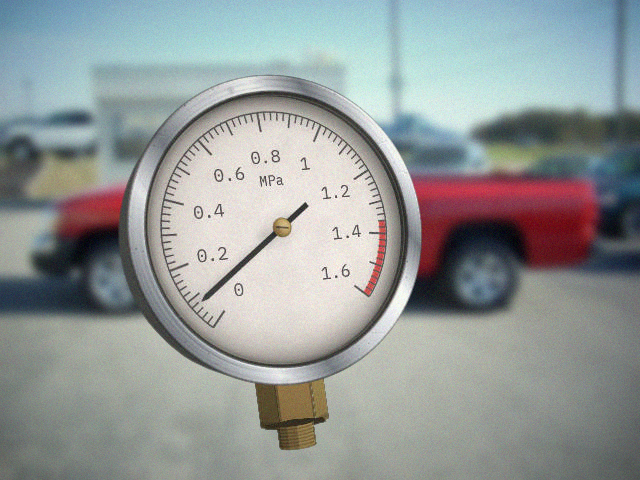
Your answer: 0.08
